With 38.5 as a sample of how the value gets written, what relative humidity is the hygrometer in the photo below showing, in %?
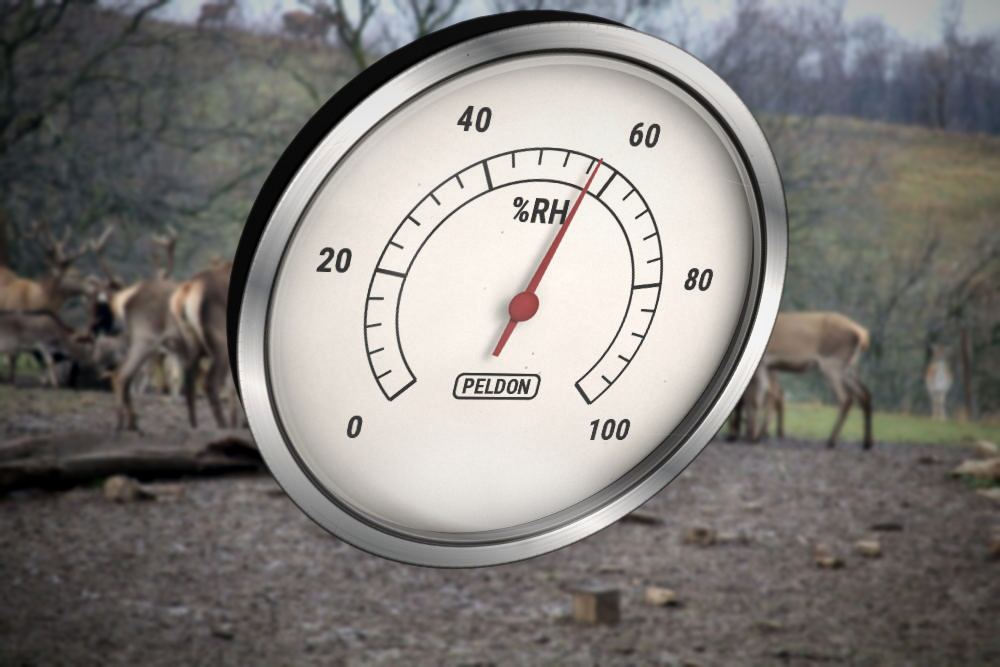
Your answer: 56
